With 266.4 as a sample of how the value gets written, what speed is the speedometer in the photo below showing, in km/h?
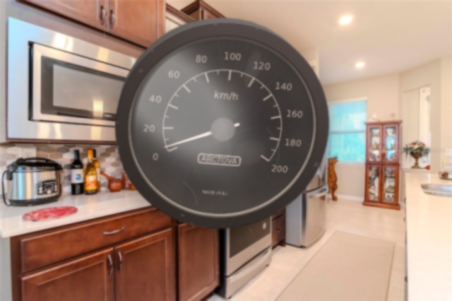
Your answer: 5
